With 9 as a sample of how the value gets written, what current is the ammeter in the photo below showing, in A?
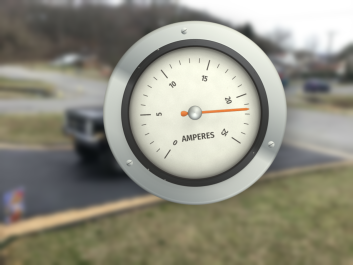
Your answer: 21.5
